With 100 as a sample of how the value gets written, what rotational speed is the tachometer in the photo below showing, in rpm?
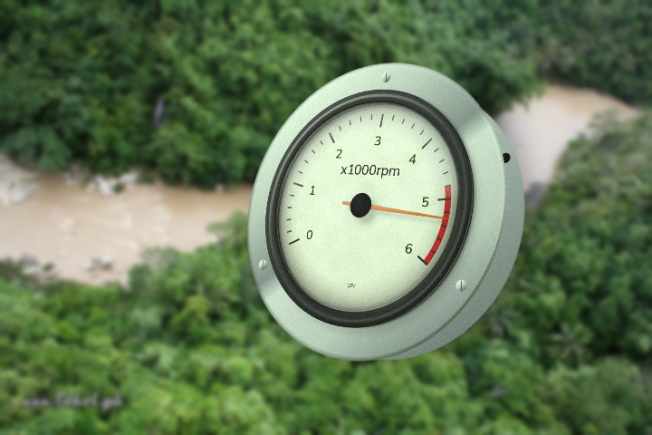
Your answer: 5300
